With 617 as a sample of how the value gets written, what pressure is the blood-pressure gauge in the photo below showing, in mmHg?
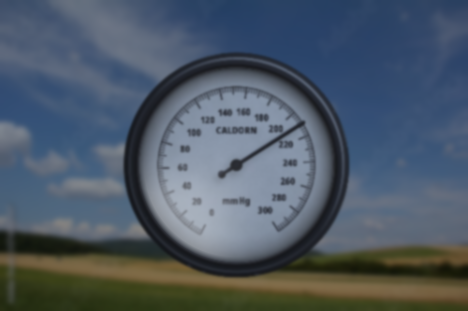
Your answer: 210
